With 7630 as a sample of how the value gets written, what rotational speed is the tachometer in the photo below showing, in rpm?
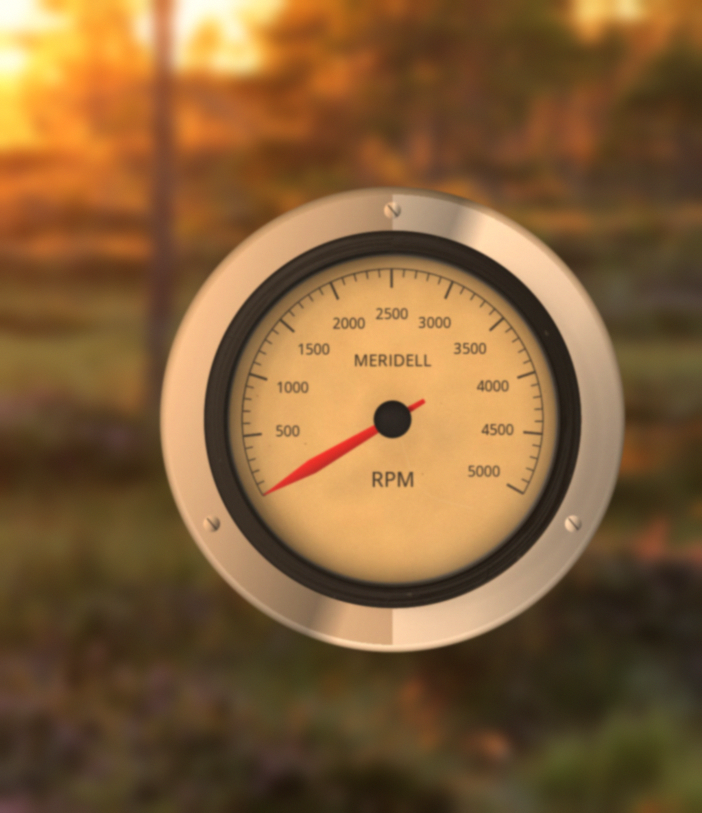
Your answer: 0
